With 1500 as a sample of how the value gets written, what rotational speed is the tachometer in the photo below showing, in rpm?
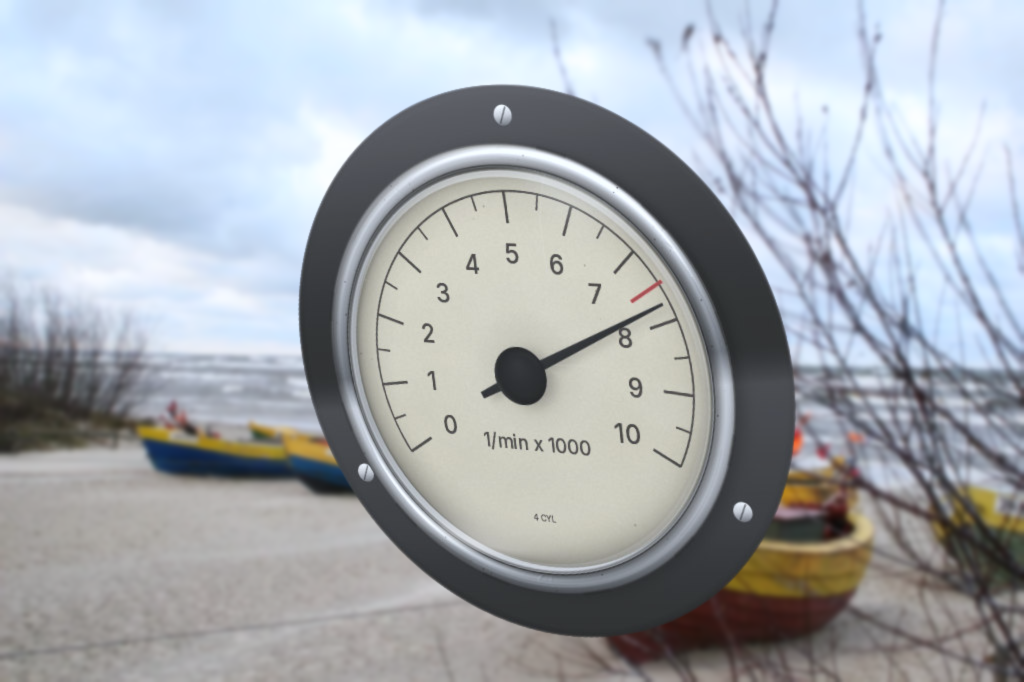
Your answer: 7750
